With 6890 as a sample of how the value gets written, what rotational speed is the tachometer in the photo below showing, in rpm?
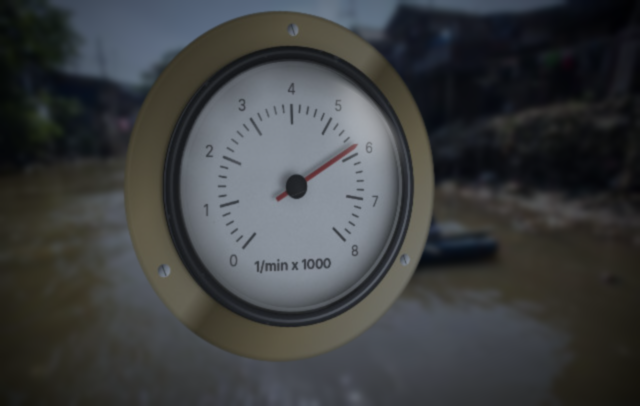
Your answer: 5800
